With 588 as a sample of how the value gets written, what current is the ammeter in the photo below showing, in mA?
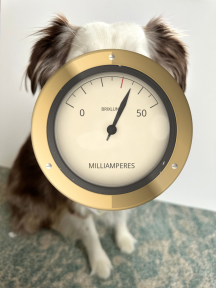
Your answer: 35
